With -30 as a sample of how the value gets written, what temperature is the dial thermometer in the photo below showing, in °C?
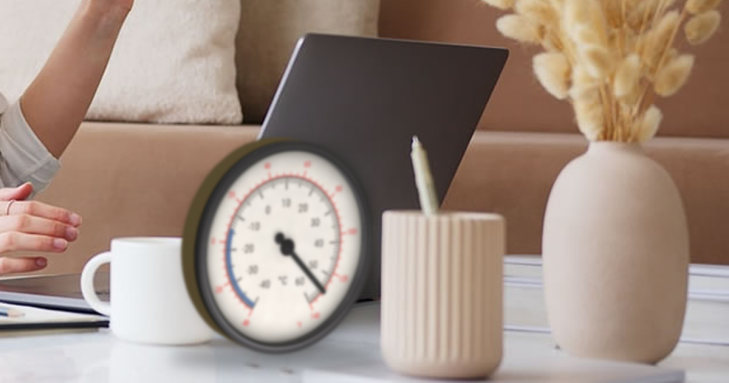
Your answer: 55
